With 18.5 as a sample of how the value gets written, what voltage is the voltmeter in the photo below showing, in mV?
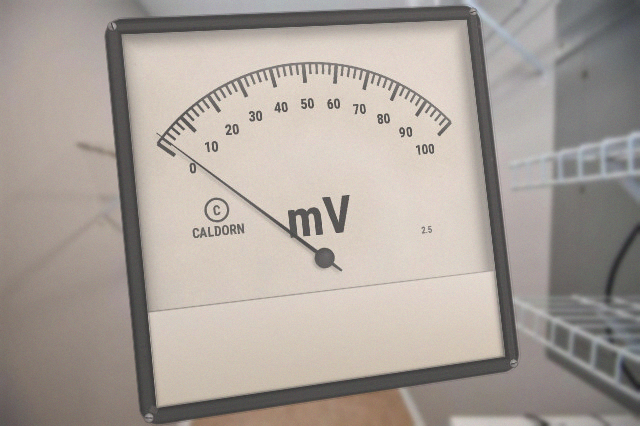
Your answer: 2
